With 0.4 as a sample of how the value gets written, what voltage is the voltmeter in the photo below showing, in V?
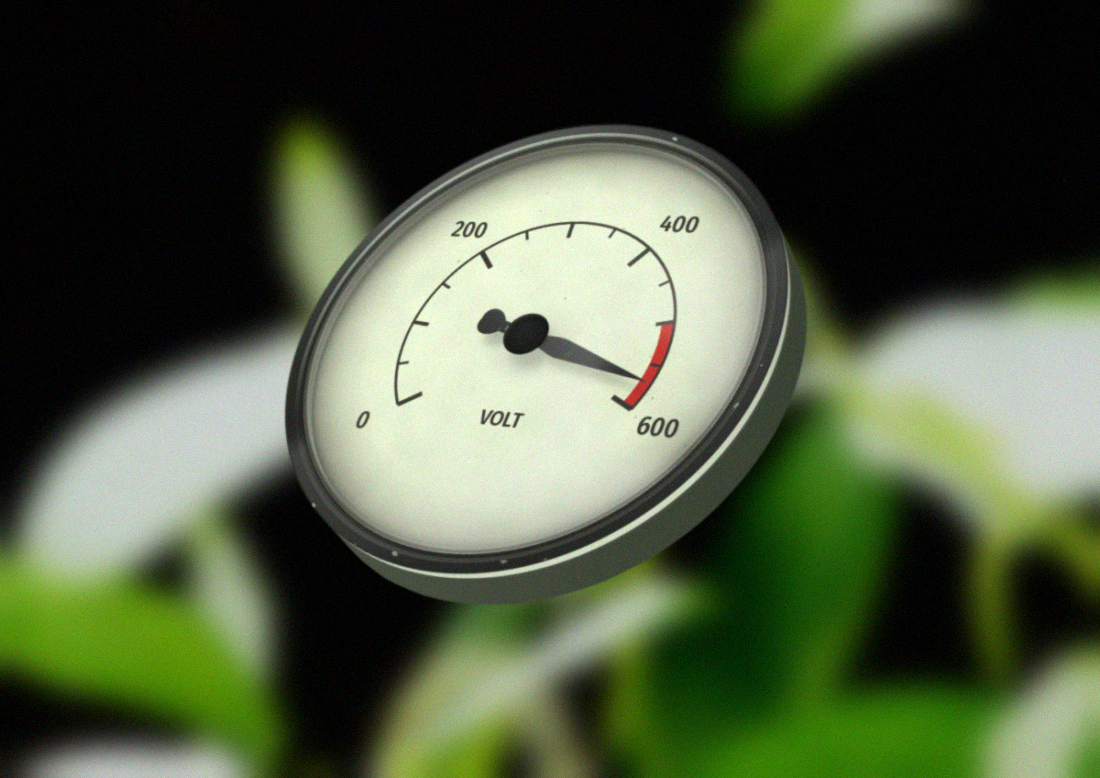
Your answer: 575
